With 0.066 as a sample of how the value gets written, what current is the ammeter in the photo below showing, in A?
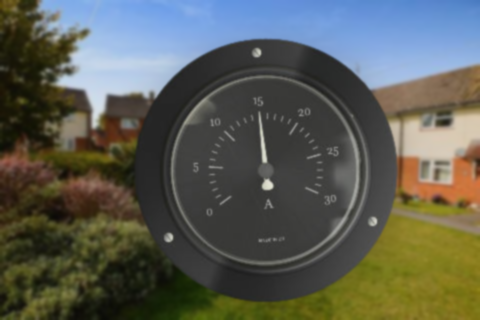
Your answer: 15
